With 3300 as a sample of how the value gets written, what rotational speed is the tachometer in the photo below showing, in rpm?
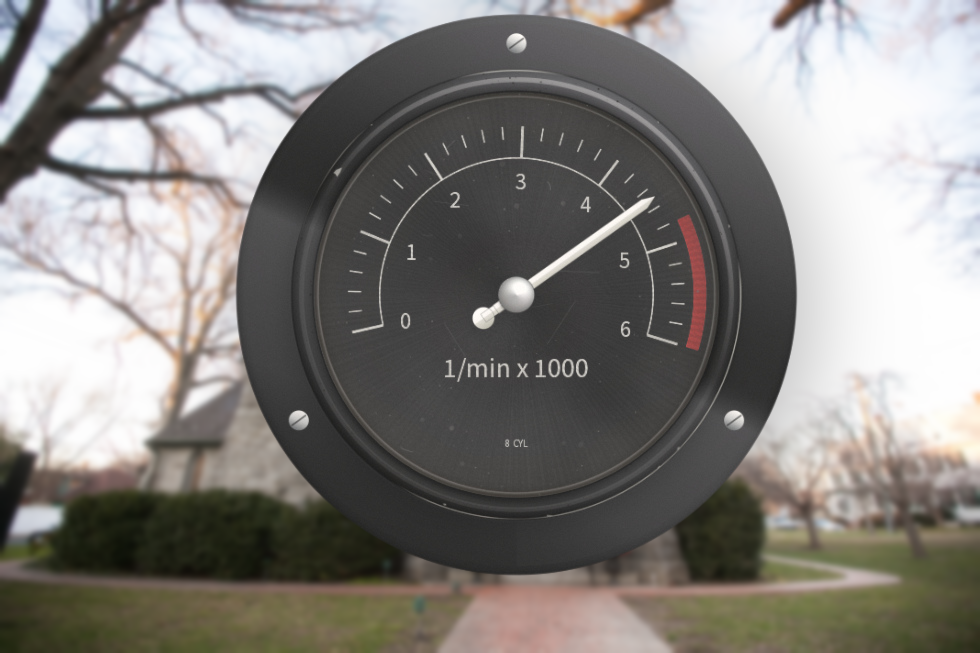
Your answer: 4500
